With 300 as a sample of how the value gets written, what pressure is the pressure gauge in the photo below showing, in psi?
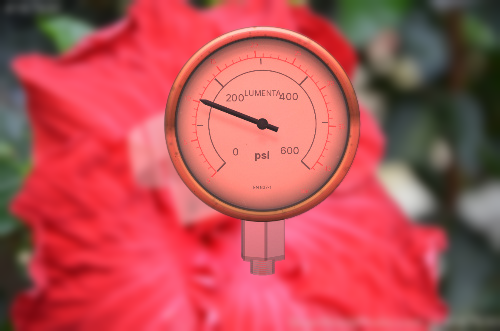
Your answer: 150
